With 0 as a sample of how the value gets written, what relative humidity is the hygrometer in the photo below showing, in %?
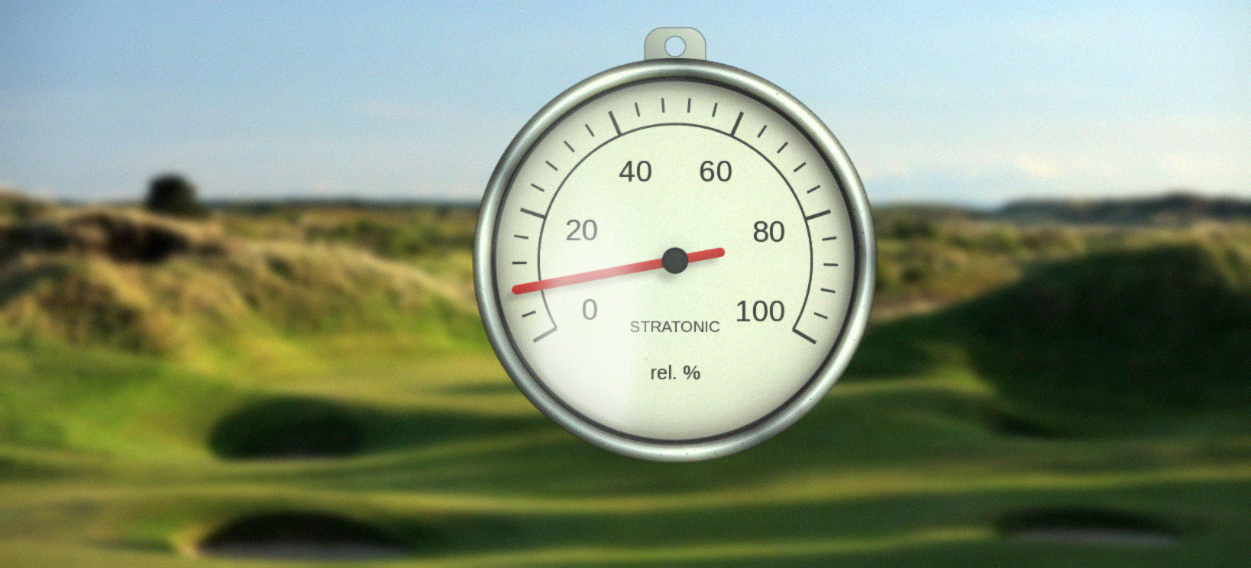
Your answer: 8
